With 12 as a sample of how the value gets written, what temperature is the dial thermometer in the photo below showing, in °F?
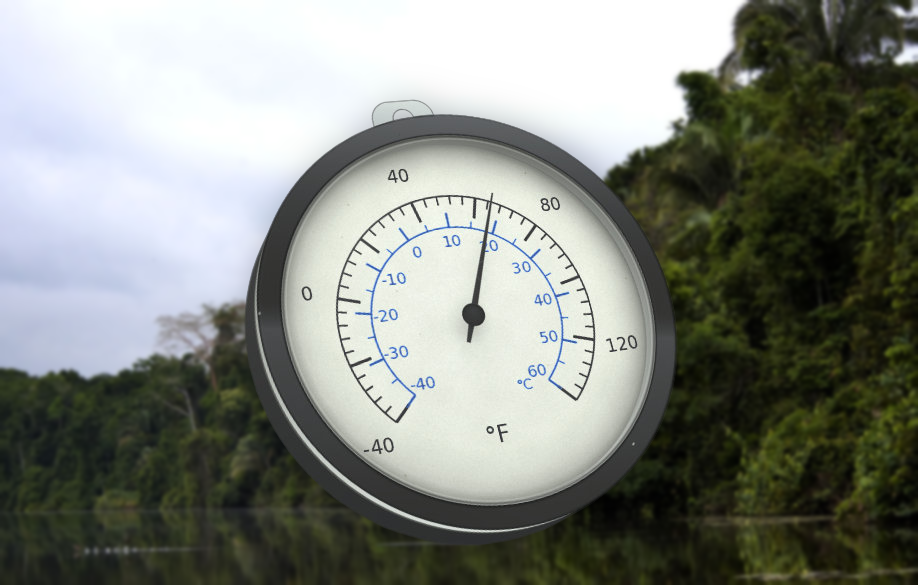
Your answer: 64
